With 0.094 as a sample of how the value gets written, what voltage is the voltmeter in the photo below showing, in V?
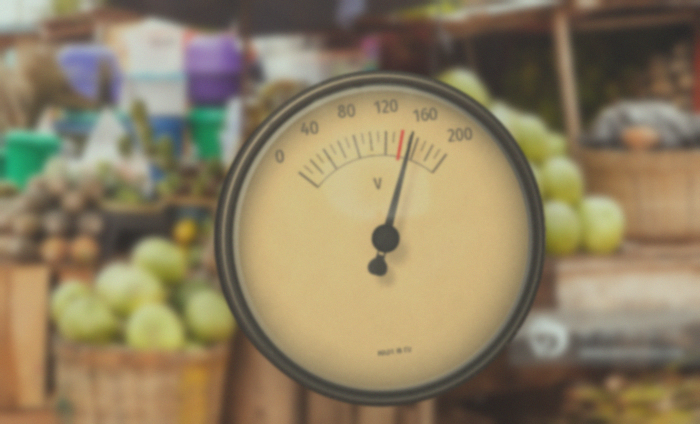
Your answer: 150
